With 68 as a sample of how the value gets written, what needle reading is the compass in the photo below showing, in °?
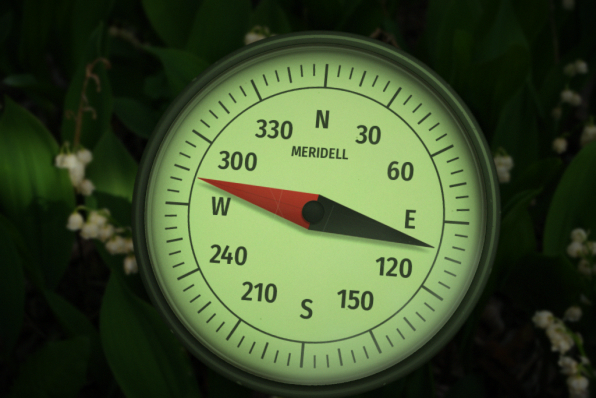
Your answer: 282.5
